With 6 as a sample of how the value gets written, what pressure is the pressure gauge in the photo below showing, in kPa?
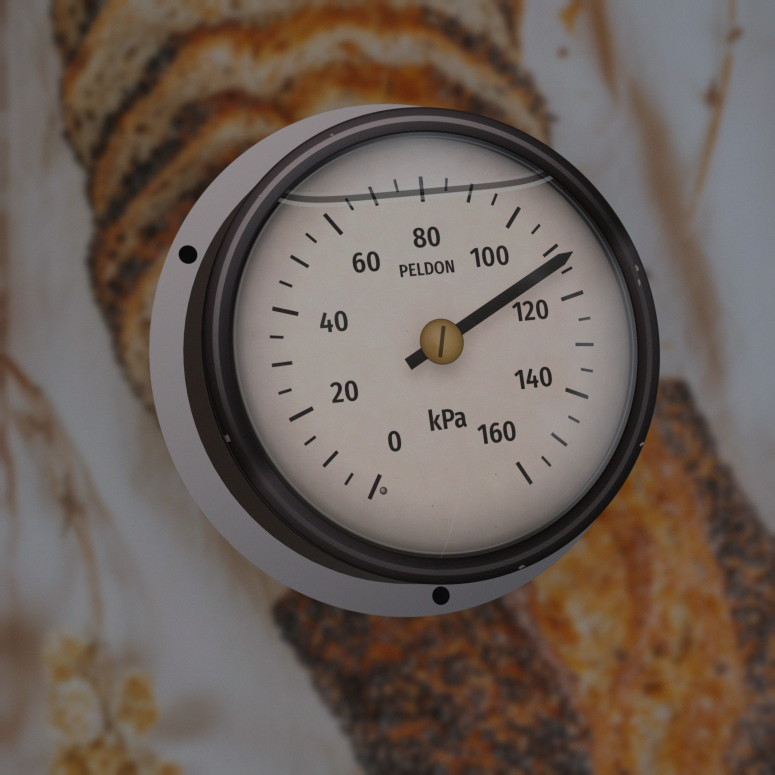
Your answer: 112.5
